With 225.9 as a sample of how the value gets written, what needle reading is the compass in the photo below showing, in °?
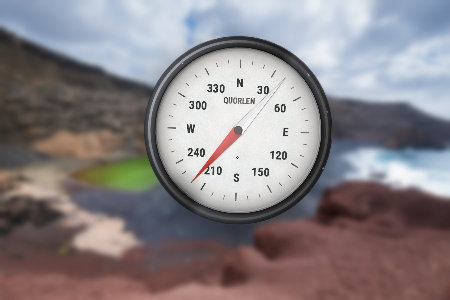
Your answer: 220
